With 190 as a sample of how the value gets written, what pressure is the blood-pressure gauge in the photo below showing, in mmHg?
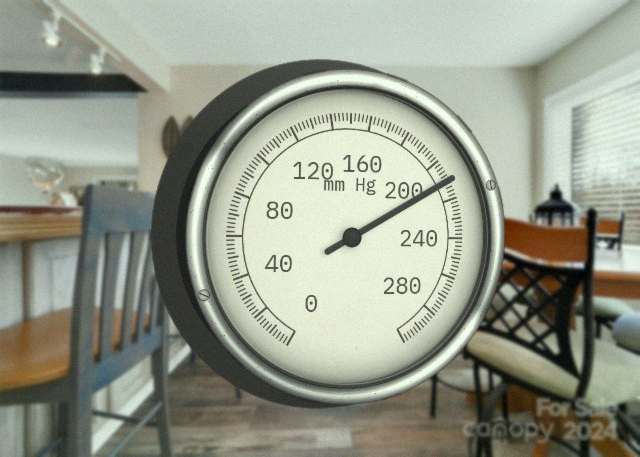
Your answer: 210
